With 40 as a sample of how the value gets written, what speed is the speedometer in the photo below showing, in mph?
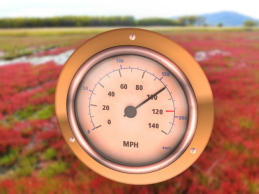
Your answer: 100
